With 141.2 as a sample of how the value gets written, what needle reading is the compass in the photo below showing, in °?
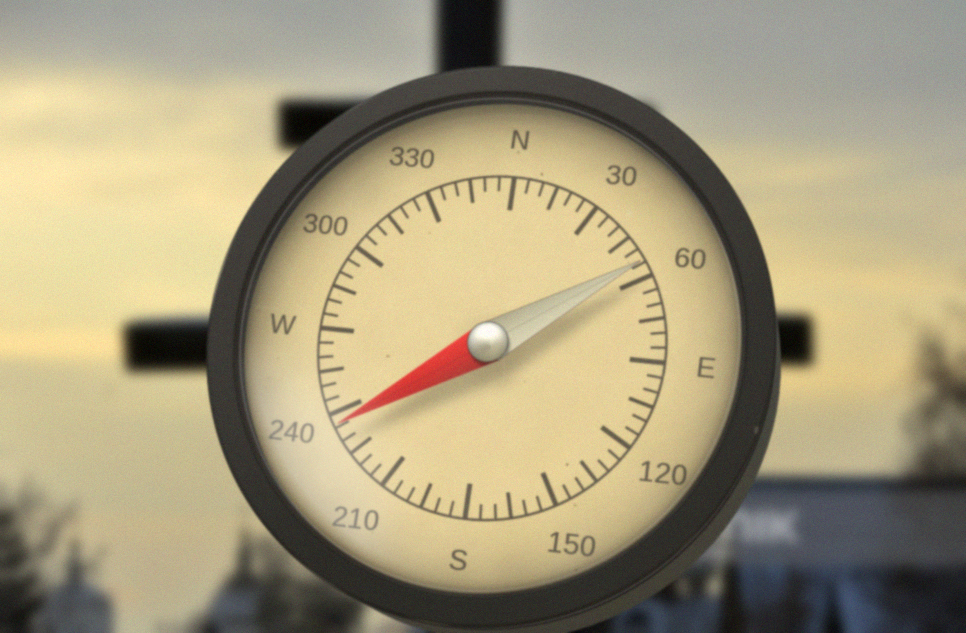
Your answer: 235
